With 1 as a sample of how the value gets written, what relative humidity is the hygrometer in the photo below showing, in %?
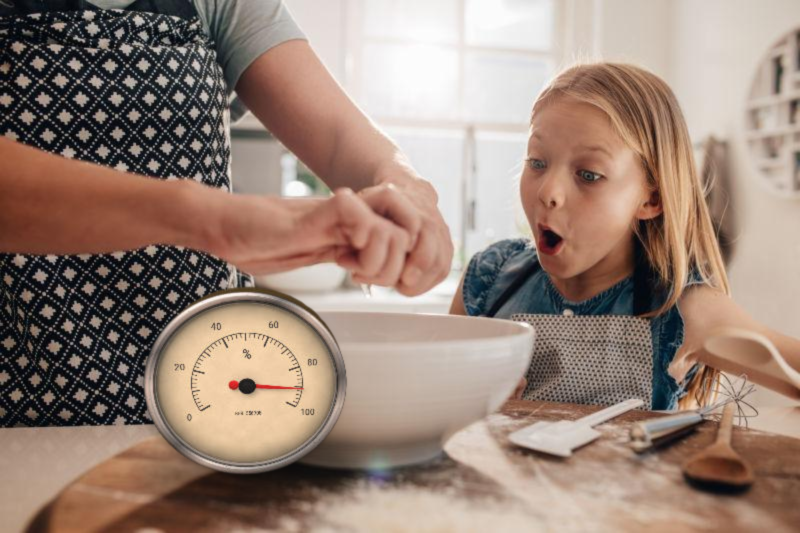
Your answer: 90
